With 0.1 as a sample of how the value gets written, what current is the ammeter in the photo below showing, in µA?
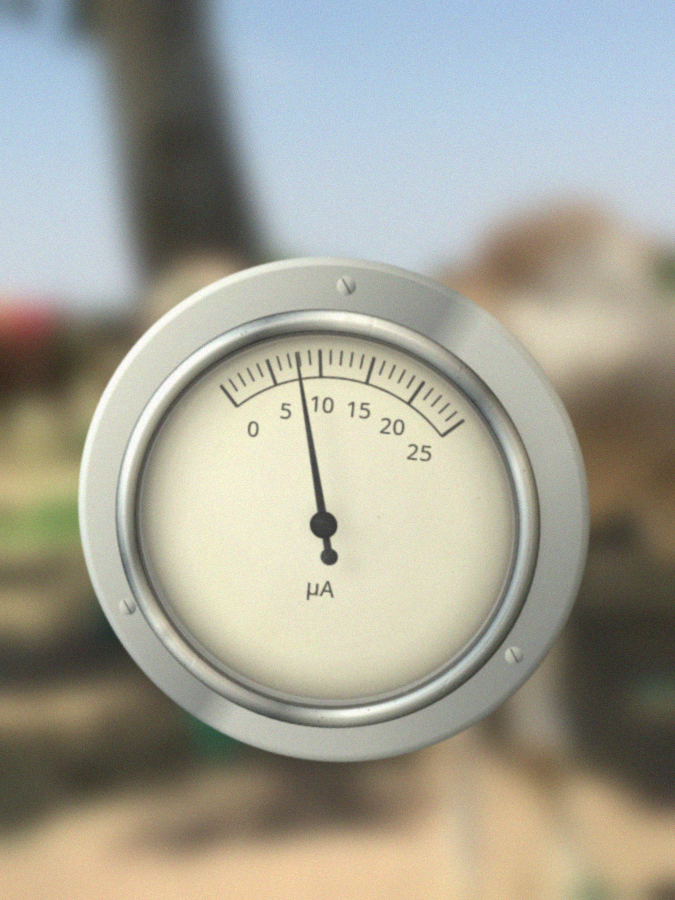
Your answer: 8
